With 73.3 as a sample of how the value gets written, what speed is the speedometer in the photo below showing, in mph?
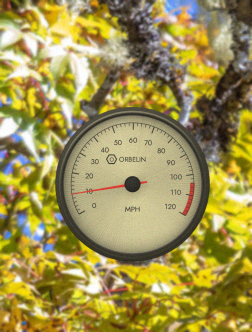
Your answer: 10
